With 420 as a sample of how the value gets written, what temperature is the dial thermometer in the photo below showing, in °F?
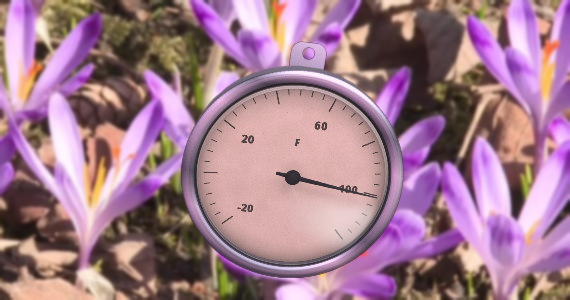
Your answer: 100
